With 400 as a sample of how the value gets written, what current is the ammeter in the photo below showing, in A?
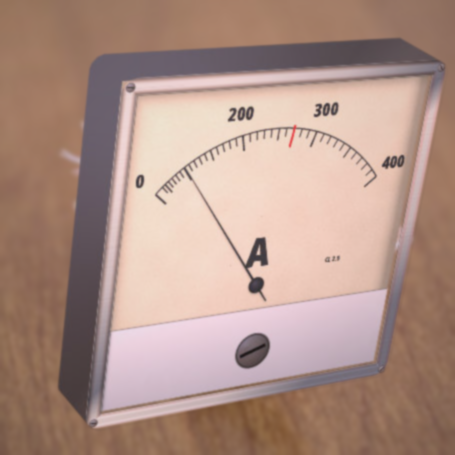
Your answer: 100
